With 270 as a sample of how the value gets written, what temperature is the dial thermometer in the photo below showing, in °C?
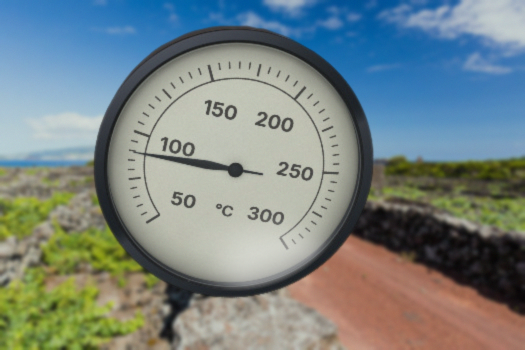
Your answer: 90
